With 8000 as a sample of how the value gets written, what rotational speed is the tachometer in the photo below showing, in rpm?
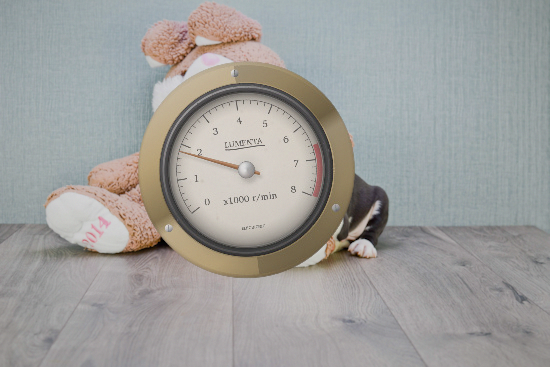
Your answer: 1800
